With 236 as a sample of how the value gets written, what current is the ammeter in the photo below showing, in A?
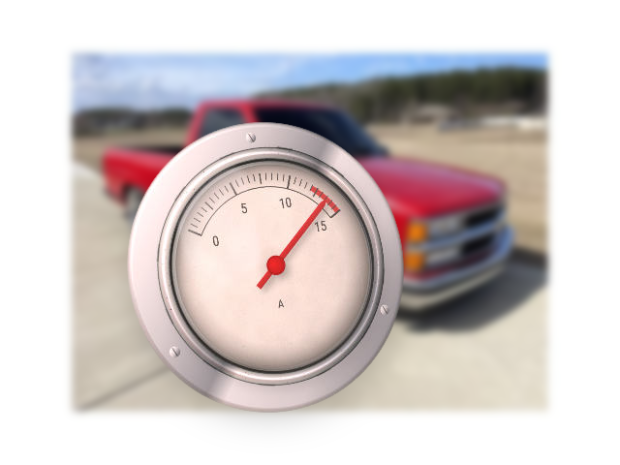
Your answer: 13.5
